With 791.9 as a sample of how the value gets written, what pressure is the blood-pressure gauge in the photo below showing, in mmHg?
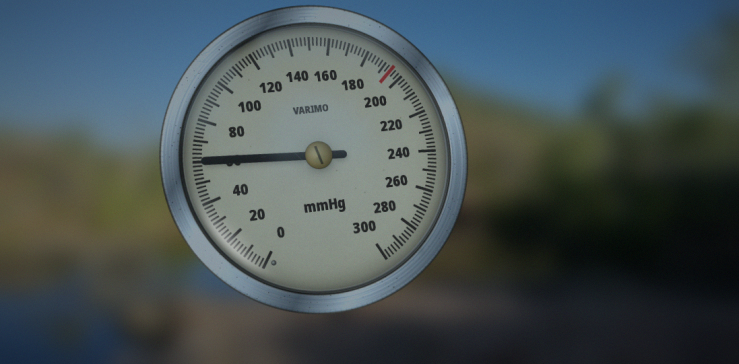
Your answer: 60
